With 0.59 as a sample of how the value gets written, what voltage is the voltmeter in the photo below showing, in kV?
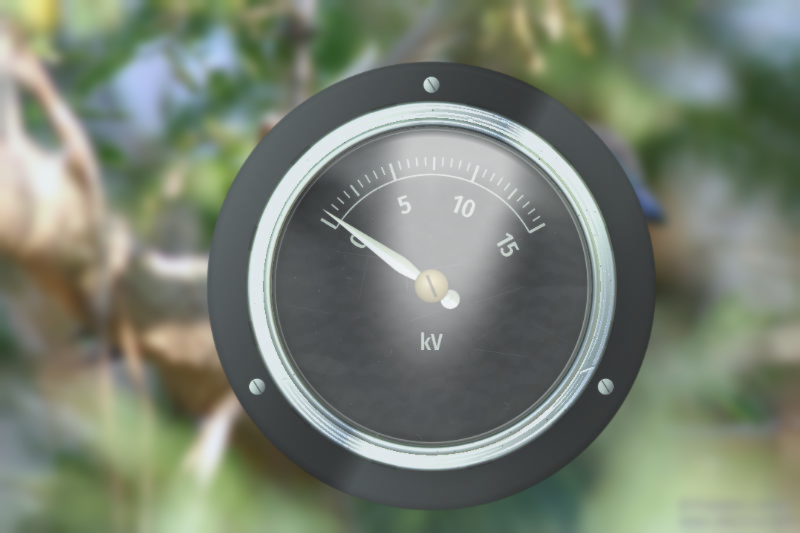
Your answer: 0.5
